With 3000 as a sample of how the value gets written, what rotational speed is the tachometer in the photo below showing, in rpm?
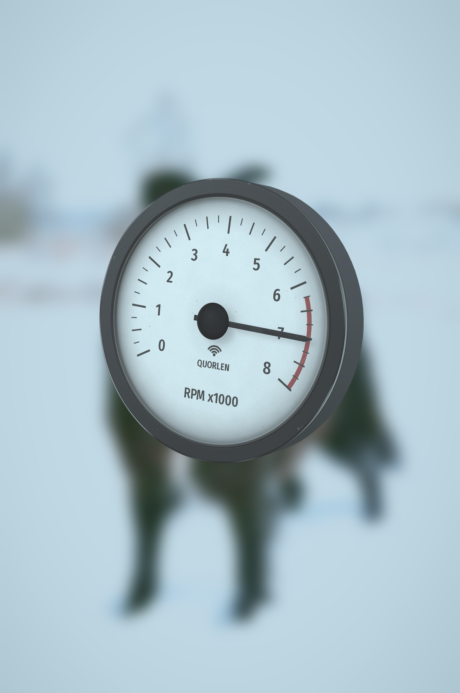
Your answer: 7000
